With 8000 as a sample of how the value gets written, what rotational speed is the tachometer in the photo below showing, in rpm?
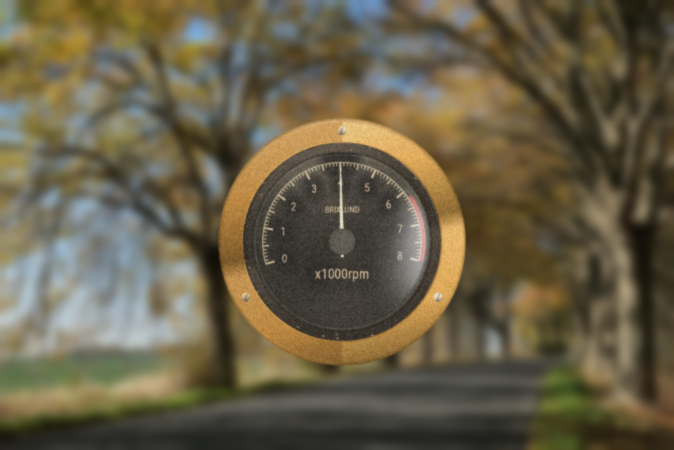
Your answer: 4000
